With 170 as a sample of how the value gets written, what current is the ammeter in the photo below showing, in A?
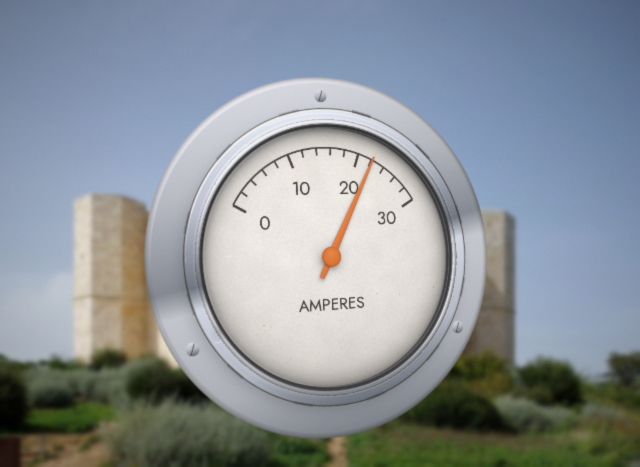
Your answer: 22
